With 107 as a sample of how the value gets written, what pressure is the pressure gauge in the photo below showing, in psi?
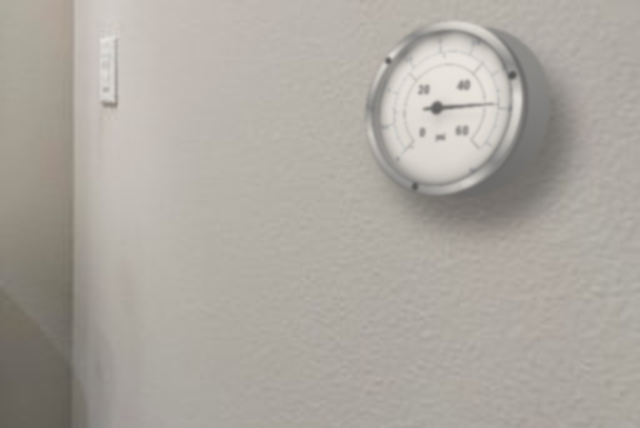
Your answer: 50
